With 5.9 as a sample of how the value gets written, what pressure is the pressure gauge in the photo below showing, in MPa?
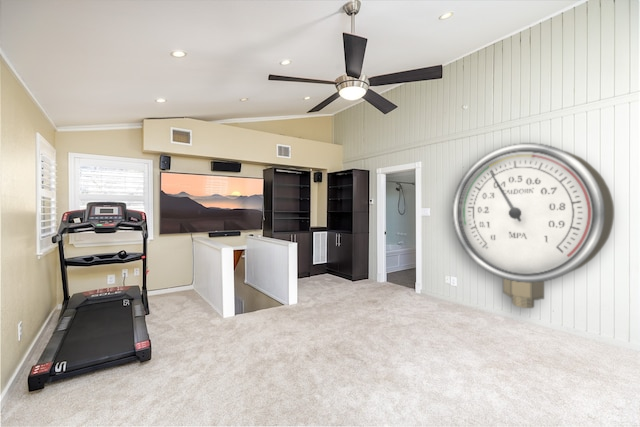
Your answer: 0.4
